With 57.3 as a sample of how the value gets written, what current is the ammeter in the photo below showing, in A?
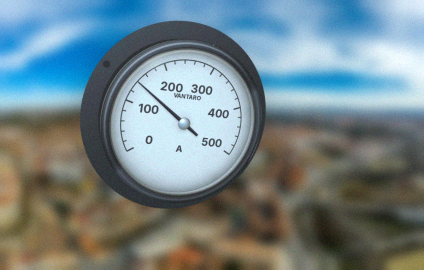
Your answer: 140
